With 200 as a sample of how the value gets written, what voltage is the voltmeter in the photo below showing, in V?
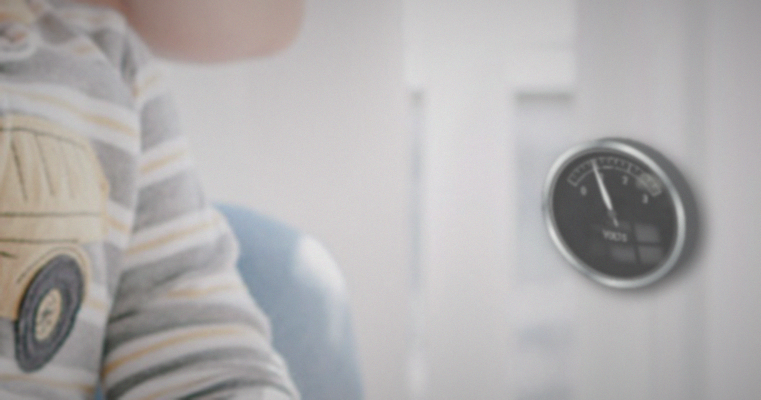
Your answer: 1
